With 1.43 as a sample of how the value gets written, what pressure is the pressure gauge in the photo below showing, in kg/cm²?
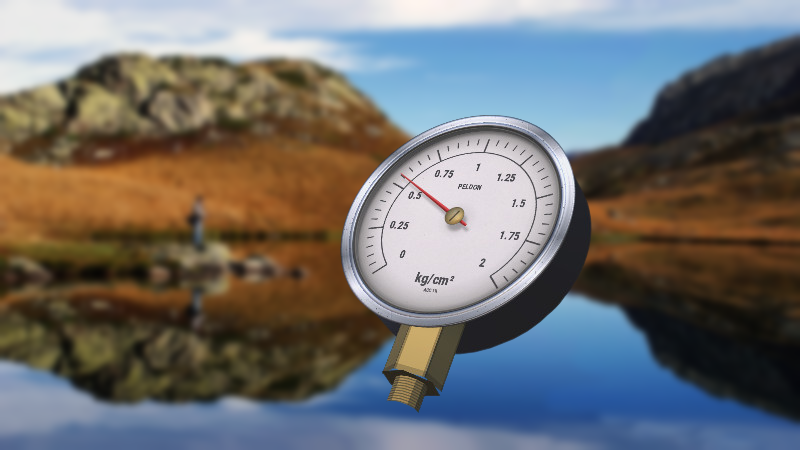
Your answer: 0.55
